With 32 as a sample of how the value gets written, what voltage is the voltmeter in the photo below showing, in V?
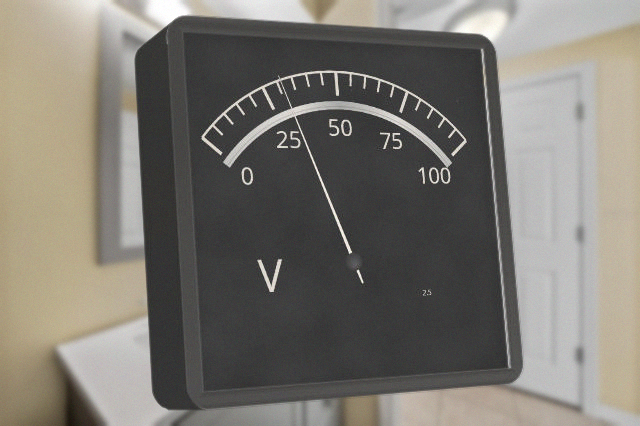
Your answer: 30
